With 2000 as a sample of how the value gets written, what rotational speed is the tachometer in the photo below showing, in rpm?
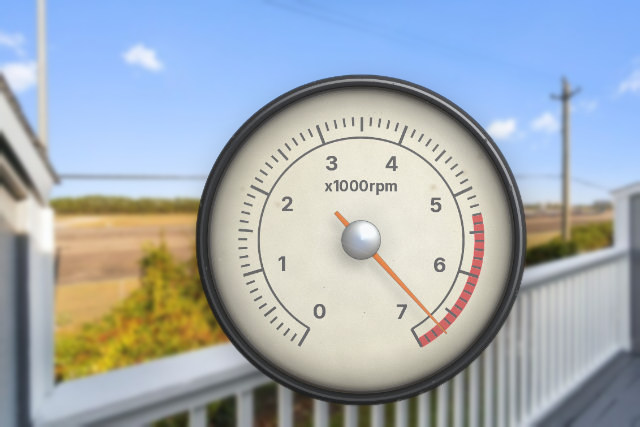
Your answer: 6700
